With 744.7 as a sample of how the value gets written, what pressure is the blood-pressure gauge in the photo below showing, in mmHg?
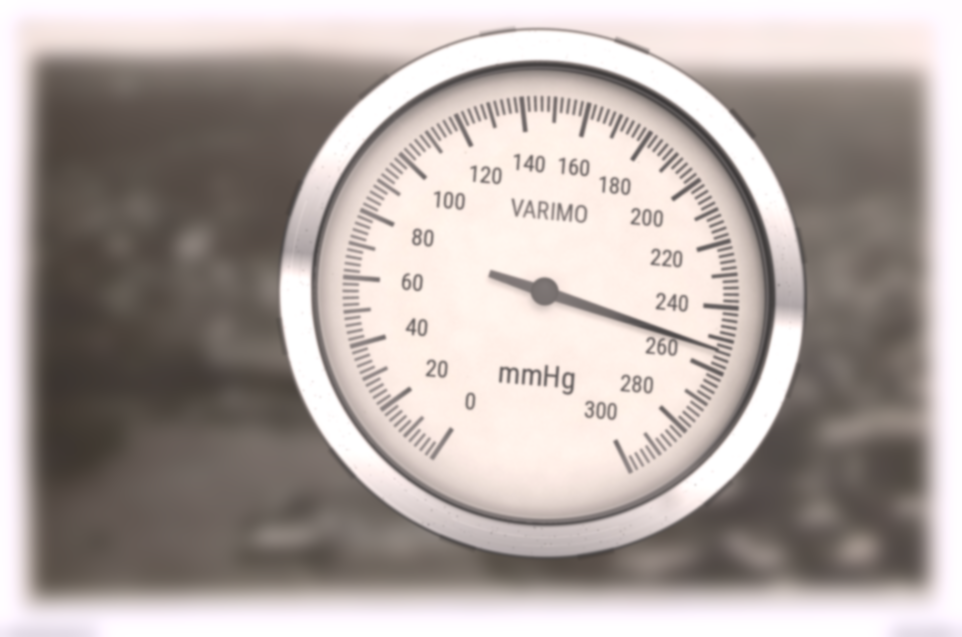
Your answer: 254
